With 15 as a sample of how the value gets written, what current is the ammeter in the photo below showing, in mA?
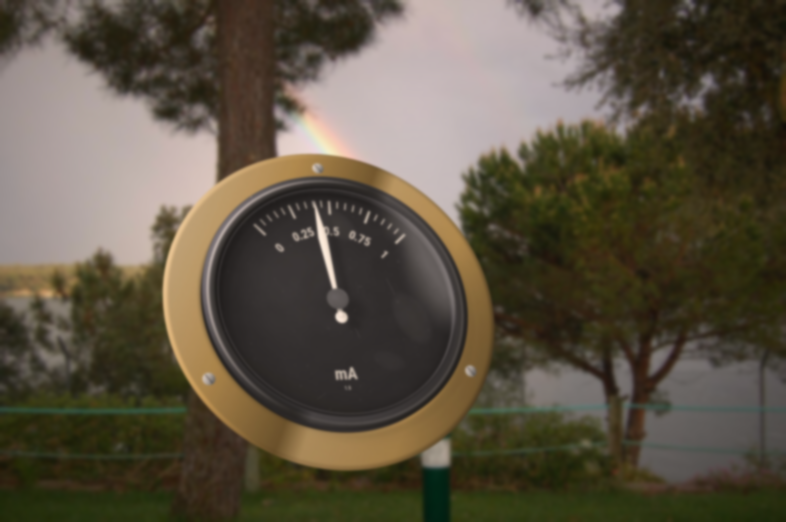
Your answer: 0.4
